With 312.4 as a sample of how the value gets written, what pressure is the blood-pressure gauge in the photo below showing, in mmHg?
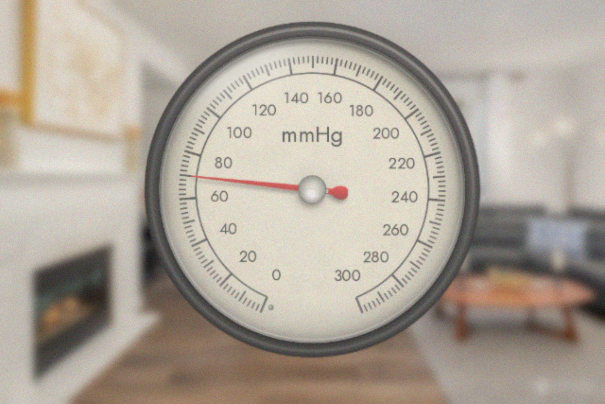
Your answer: 70
